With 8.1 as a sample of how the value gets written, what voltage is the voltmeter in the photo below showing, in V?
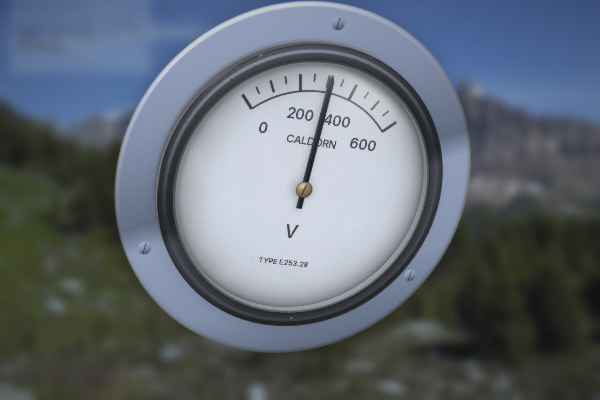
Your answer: 300
